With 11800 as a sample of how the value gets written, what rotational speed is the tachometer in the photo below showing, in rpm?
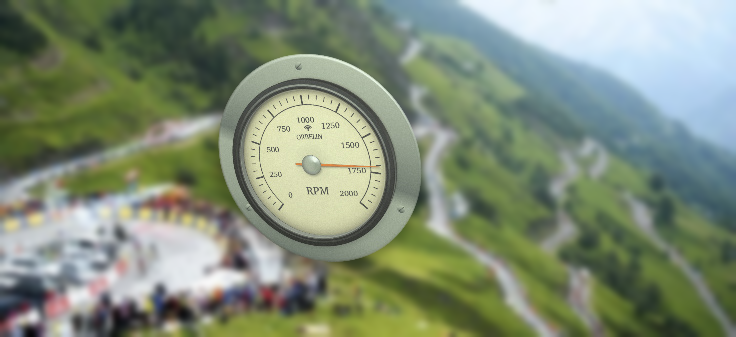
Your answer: 1700
